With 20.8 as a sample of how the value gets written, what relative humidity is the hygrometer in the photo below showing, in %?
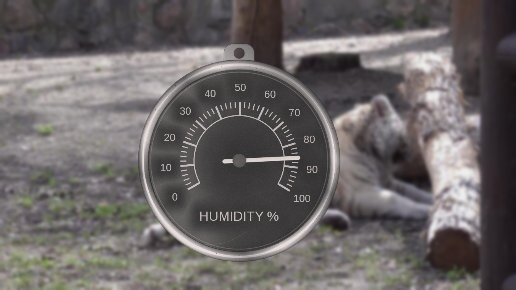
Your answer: 86
